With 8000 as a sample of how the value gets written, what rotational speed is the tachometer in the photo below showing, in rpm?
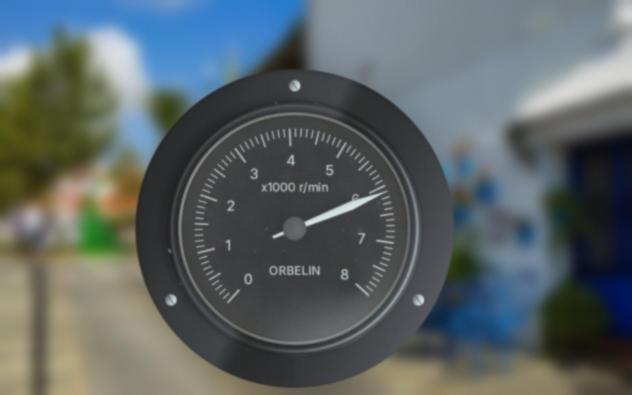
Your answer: 6100
